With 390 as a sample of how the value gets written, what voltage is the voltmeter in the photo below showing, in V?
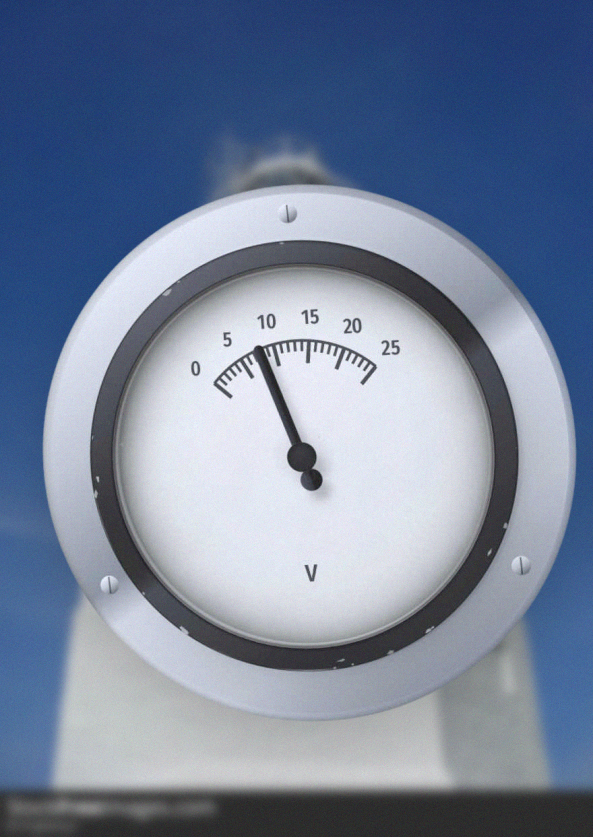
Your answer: 8
